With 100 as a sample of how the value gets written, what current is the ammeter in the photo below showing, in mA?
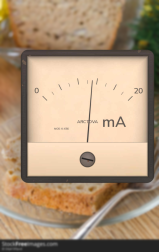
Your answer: 11
